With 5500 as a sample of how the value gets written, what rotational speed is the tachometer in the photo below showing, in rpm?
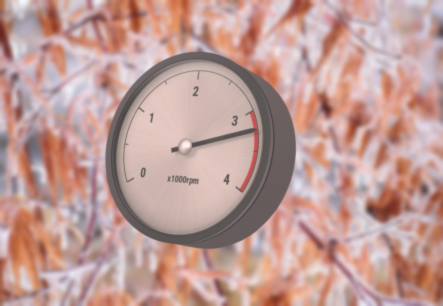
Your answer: 3250
